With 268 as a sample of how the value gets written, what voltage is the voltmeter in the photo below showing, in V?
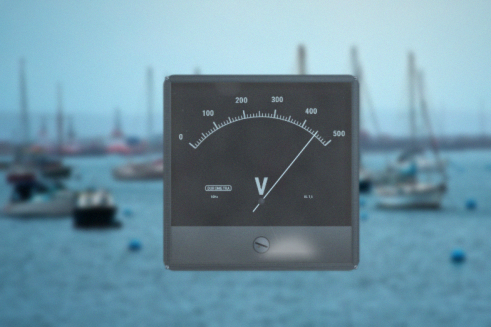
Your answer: 450
